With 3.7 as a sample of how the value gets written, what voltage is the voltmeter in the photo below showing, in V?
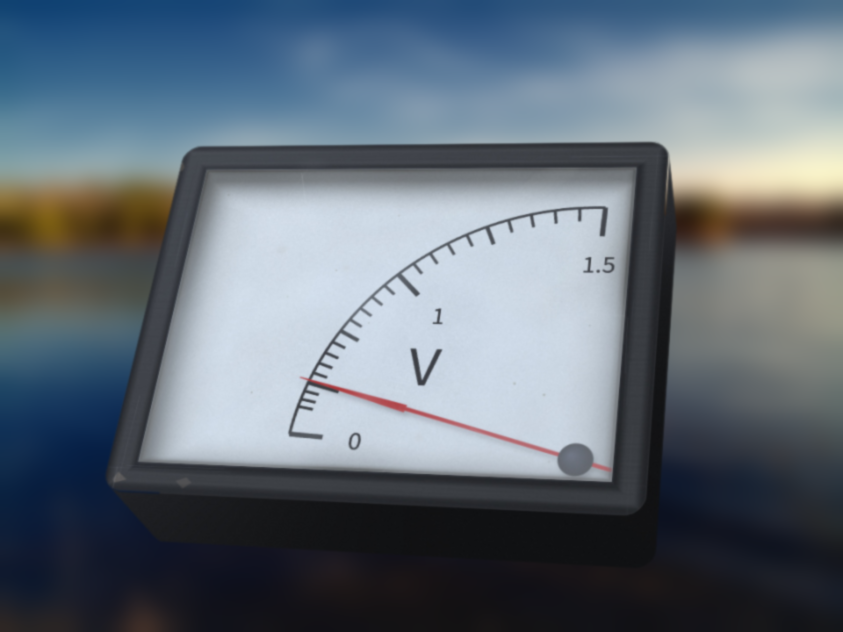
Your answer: 0.5
